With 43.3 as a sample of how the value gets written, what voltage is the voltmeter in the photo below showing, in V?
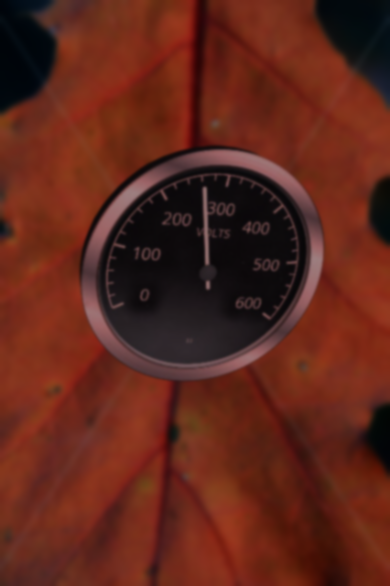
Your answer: 260
